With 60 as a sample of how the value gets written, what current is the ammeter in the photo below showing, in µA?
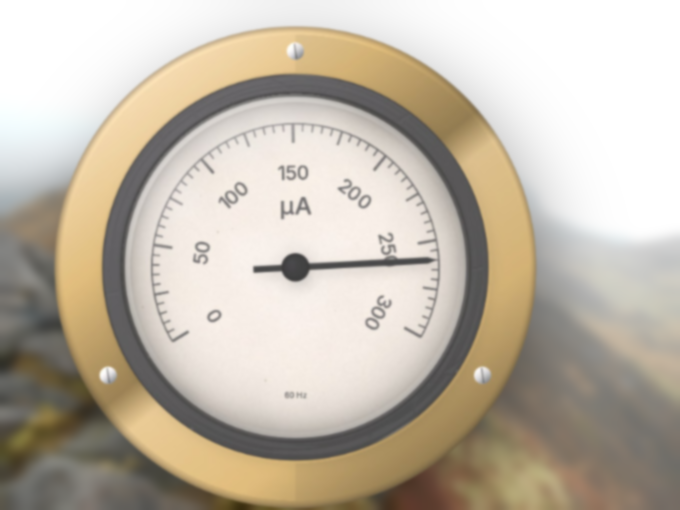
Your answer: 260
